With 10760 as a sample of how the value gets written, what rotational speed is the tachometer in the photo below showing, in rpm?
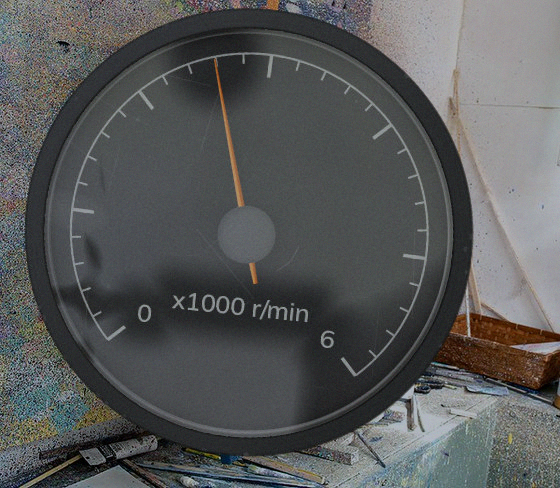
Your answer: 2600
